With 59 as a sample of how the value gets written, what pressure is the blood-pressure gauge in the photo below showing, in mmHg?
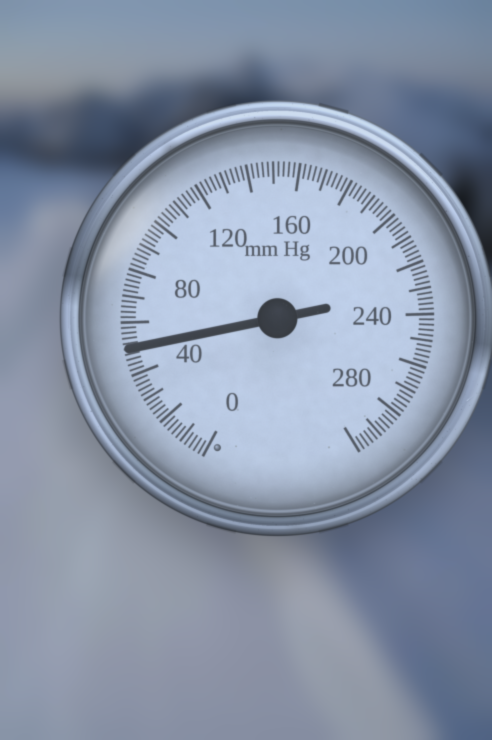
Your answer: 50
